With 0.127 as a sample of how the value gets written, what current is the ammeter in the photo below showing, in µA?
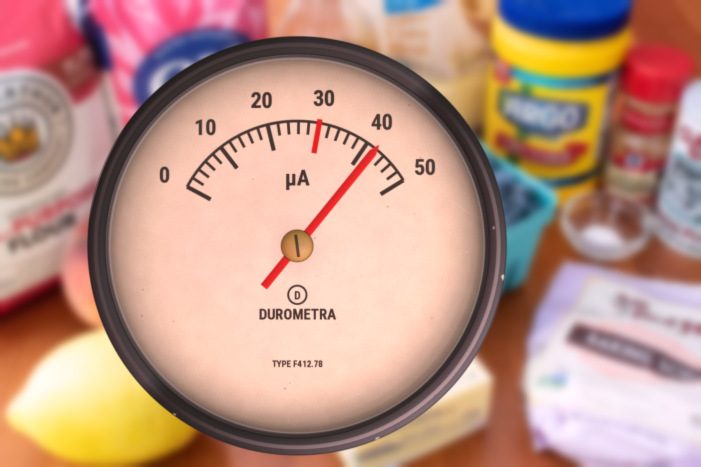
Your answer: 42
